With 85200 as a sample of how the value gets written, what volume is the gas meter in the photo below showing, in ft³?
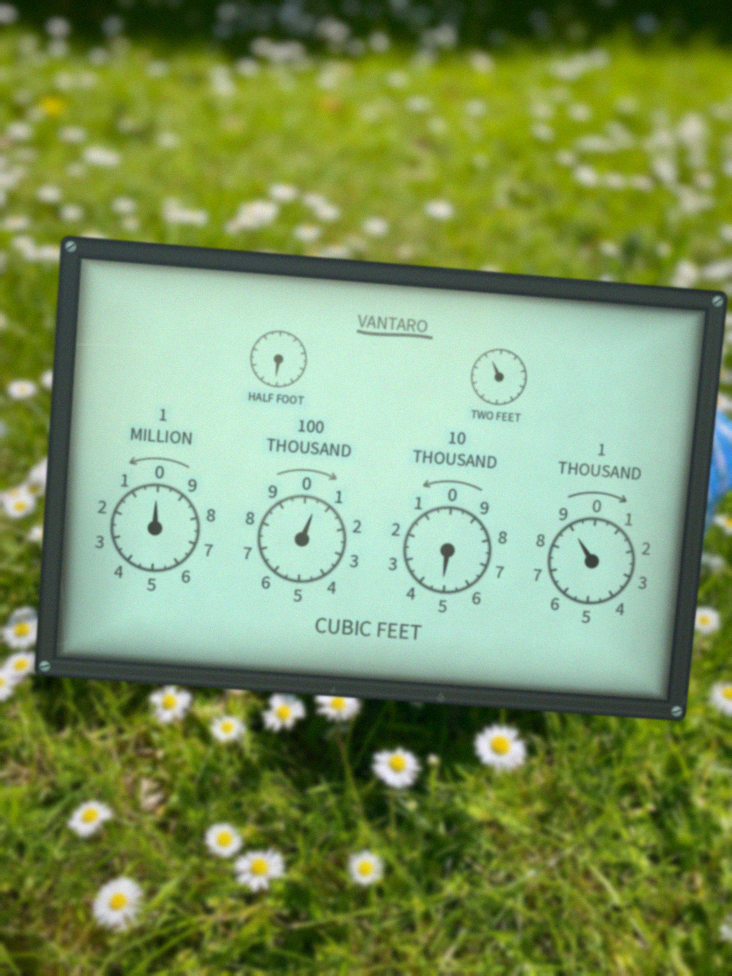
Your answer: 4900
